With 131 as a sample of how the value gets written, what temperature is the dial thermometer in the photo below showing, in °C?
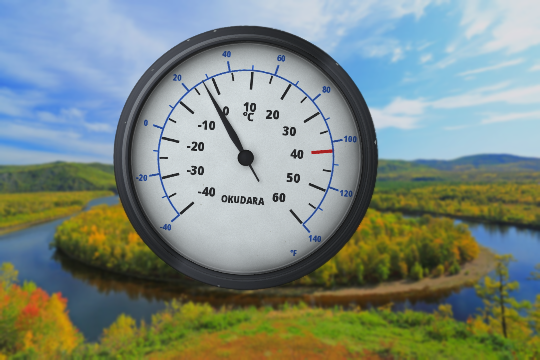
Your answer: -2.5
